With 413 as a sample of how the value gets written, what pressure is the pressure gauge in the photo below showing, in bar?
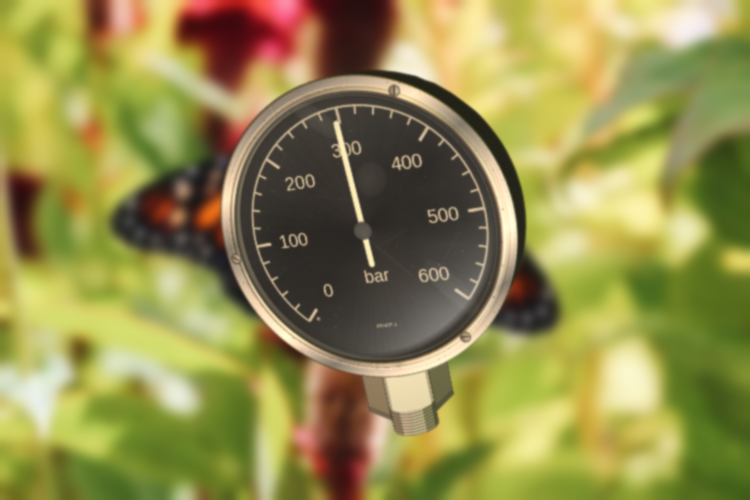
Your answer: 300
